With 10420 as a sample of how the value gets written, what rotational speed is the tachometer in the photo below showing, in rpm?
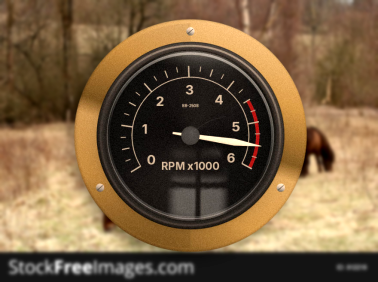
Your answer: 5500
